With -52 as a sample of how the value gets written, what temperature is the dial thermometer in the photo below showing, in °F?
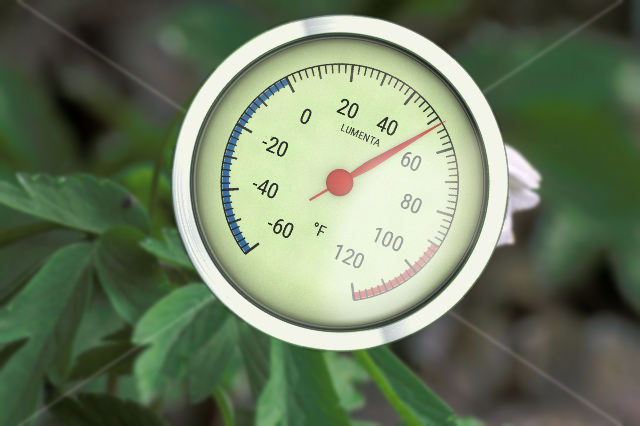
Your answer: 52
